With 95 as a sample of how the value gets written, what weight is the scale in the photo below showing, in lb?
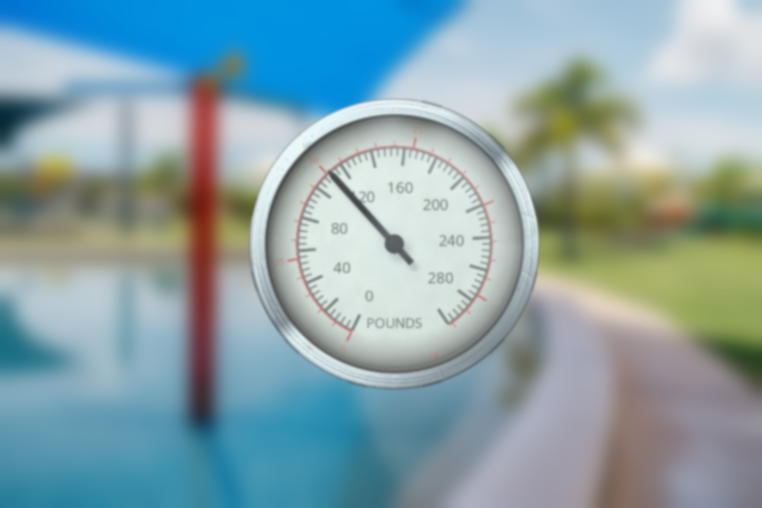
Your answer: 112
